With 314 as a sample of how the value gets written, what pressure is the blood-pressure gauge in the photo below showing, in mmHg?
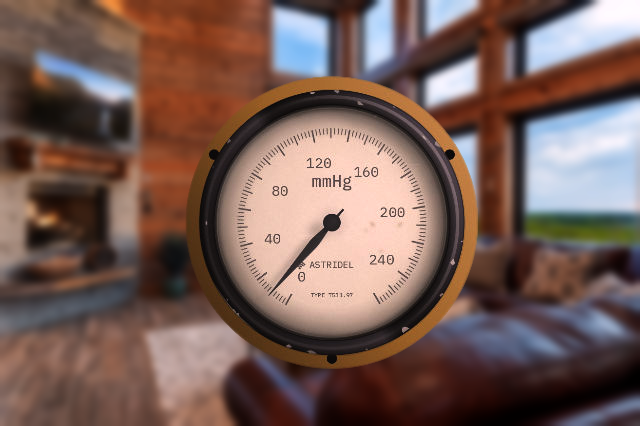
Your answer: 10
